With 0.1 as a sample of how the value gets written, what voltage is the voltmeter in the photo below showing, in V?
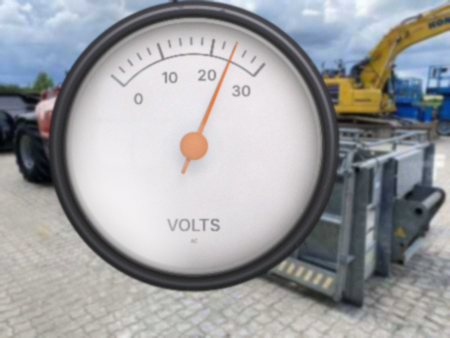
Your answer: 24
